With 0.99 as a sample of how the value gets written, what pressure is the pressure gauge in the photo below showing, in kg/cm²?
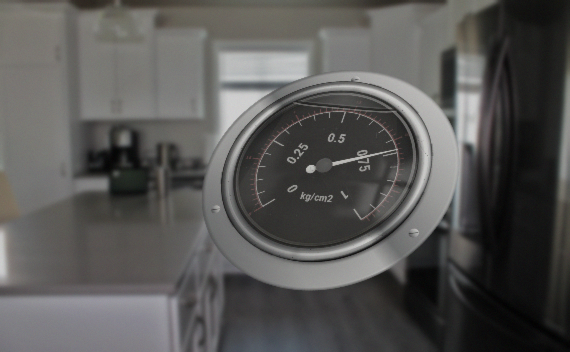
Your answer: 0.75
